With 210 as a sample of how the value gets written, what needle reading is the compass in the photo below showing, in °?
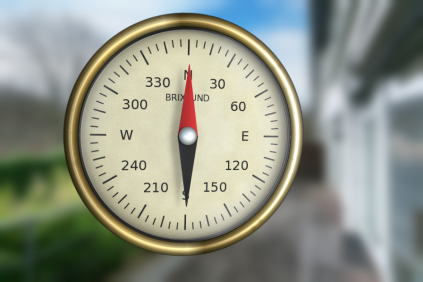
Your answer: 0
